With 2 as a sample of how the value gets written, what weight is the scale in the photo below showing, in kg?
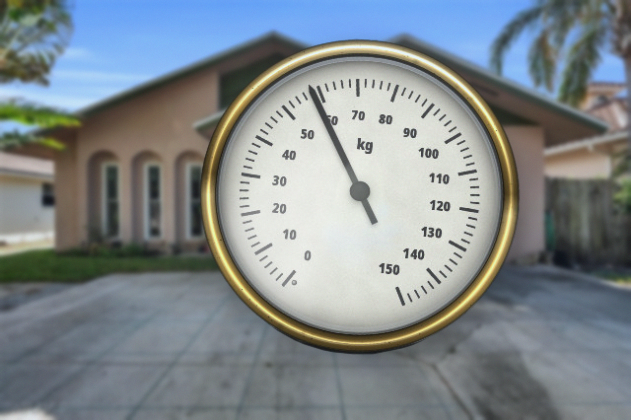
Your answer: 58
